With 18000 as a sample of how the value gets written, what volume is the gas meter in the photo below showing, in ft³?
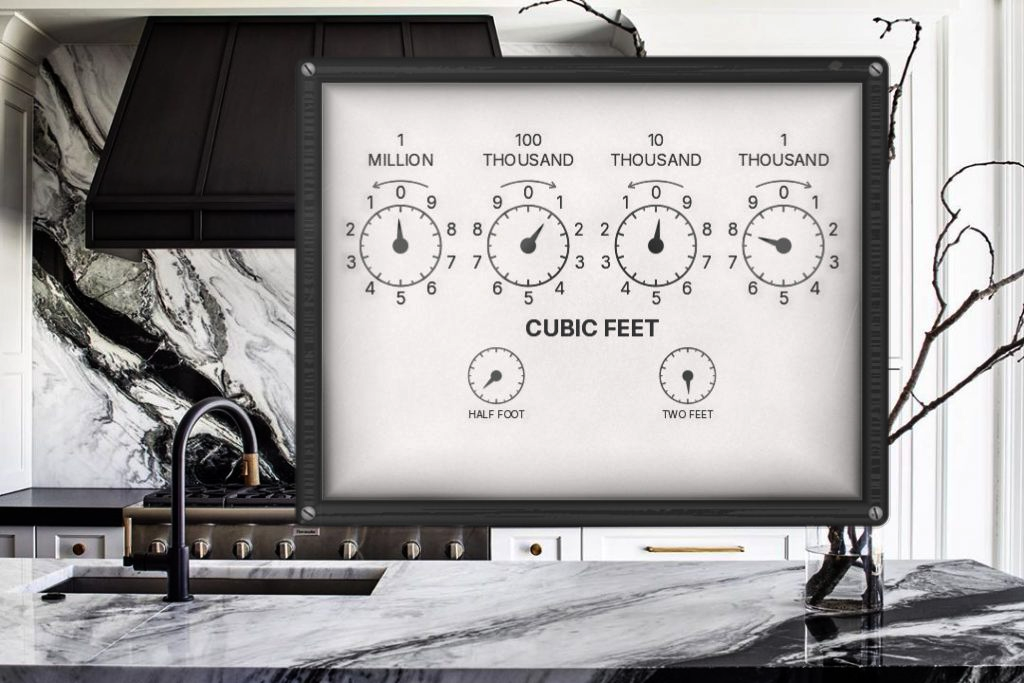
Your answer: 9800
